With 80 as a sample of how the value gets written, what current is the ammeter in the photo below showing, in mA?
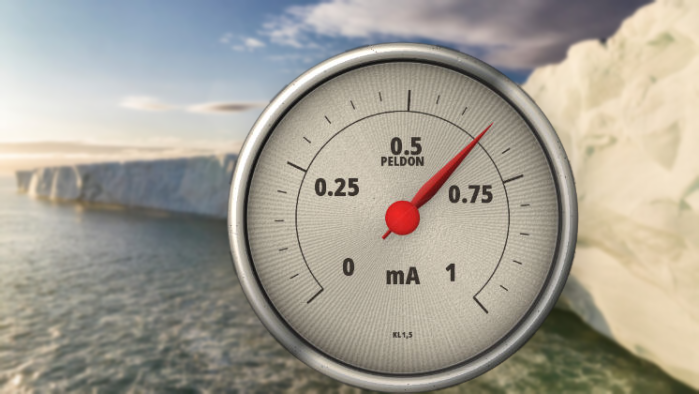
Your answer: 0.65
